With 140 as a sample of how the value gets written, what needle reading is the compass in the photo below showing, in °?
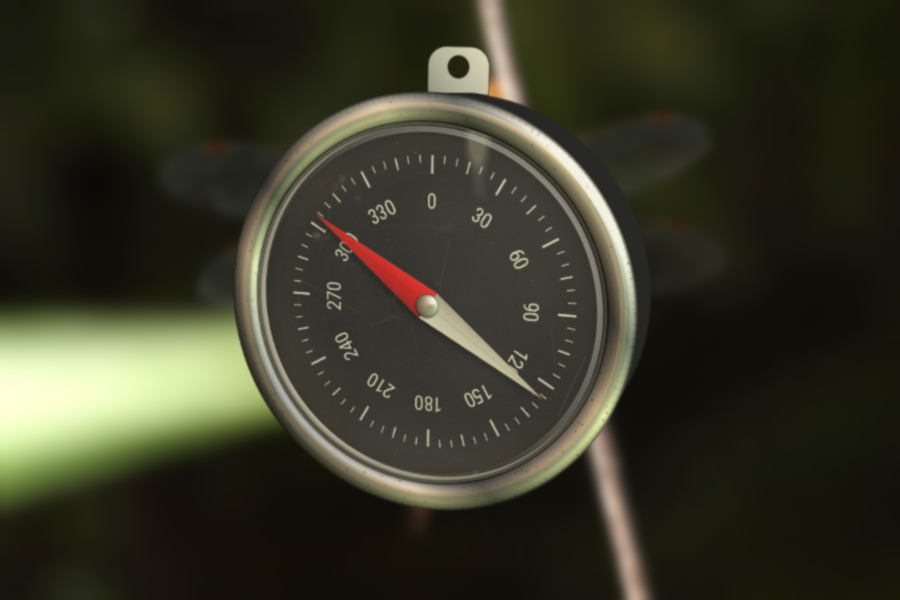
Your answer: 305
